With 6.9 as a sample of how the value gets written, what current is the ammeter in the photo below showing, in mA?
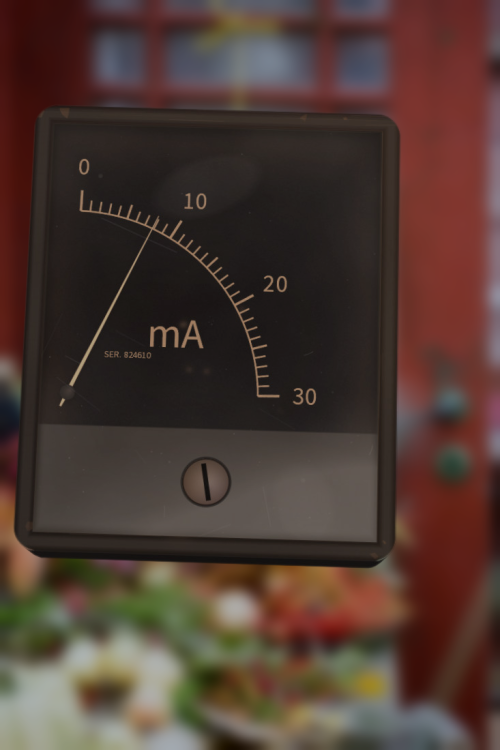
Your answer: 8
